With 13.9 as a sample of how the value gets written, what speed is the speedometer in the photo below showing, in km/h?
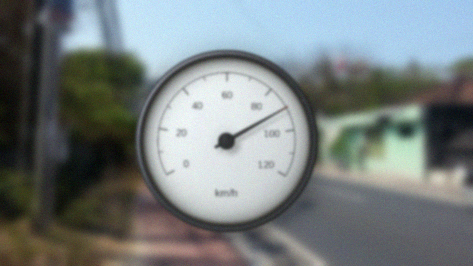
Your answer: 90
